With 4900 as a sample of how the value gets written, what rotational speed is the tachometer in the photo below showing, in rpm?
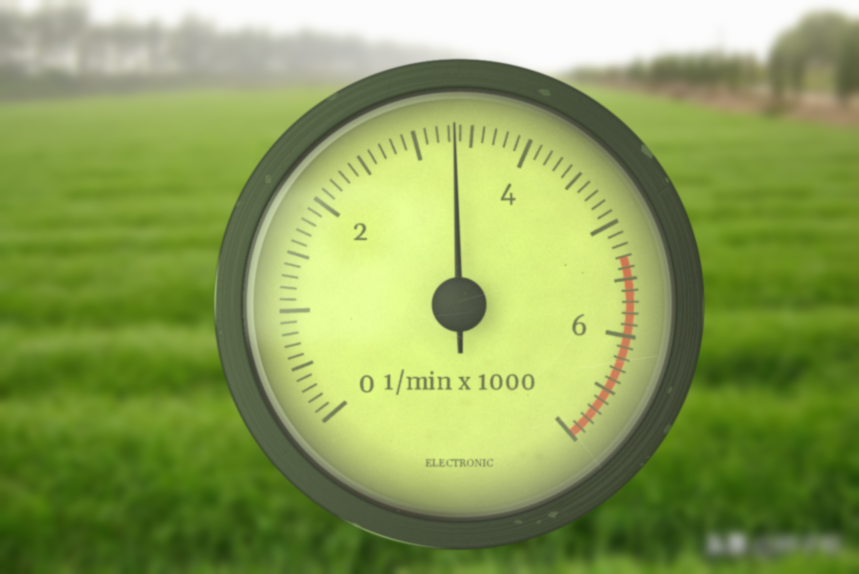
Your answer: 3350
